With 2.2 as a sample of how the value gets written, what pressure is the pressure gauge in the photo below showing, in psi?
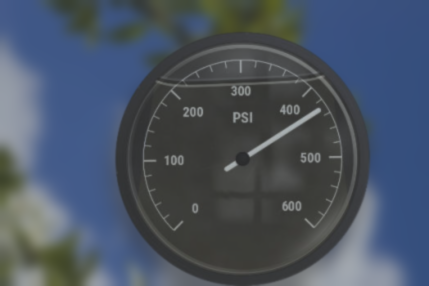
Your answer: 430
